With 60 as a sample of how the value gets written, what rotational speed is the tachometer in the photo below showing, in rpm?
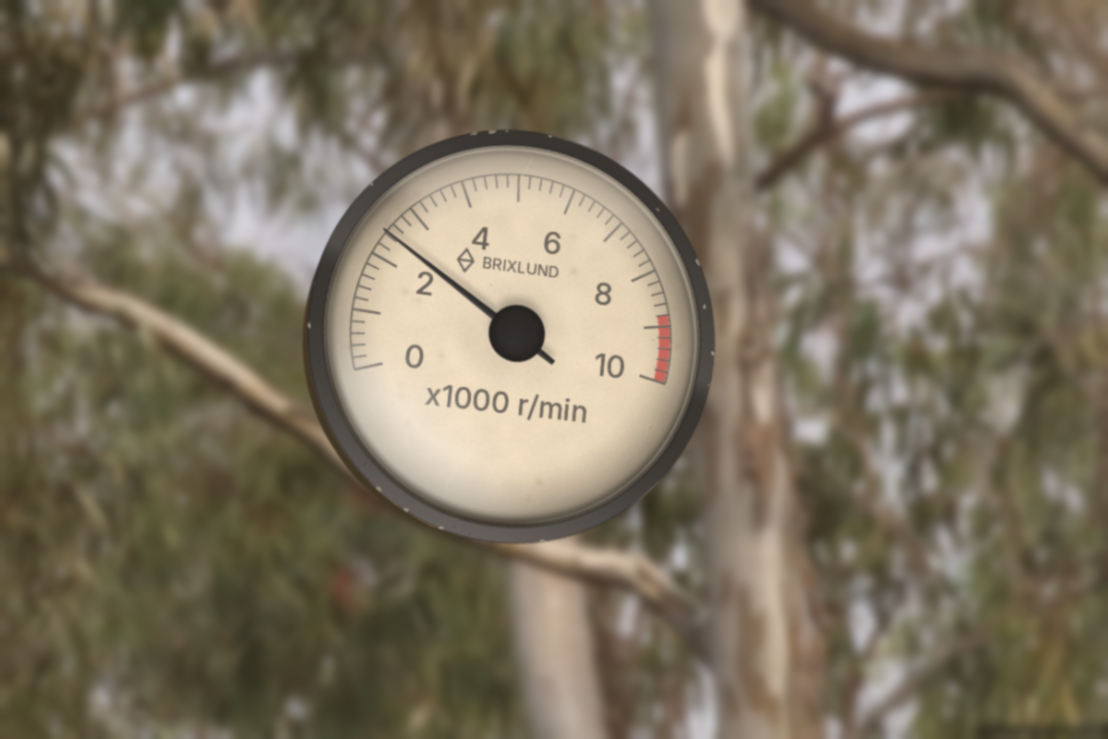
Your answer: 2400
